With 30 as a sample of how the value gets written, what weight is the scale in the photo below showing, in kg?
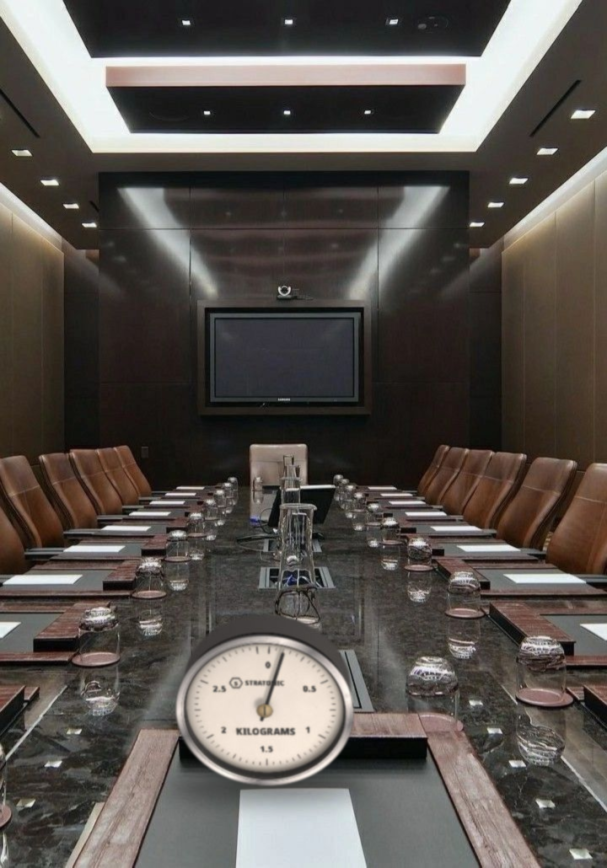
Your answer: 0.1
